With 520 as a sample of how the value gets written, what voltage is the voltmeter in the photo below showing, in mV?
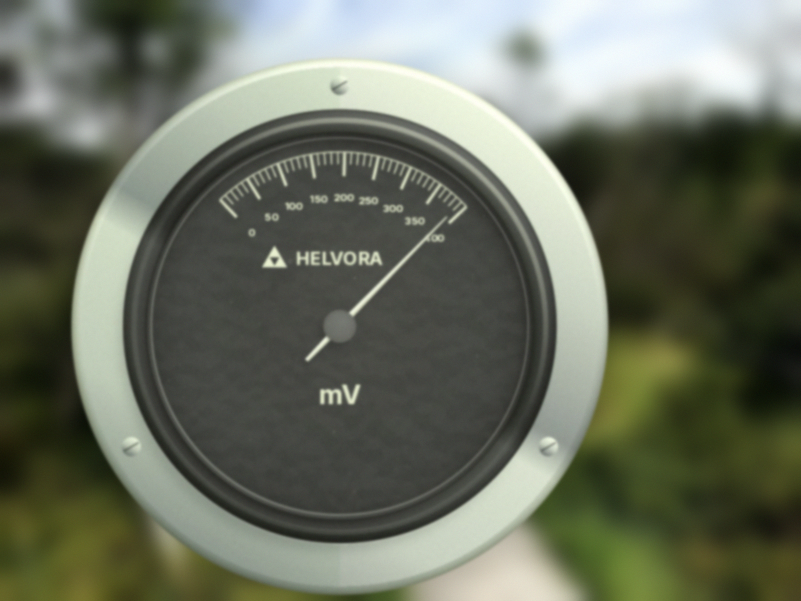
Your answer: 390
